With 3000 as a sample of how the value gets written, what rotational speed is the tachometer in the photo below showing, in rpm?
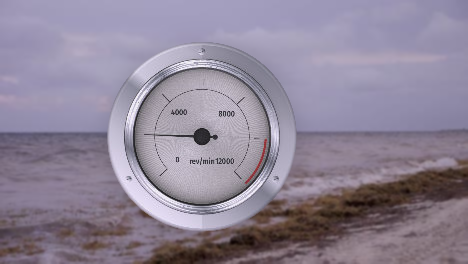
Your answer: 2000
